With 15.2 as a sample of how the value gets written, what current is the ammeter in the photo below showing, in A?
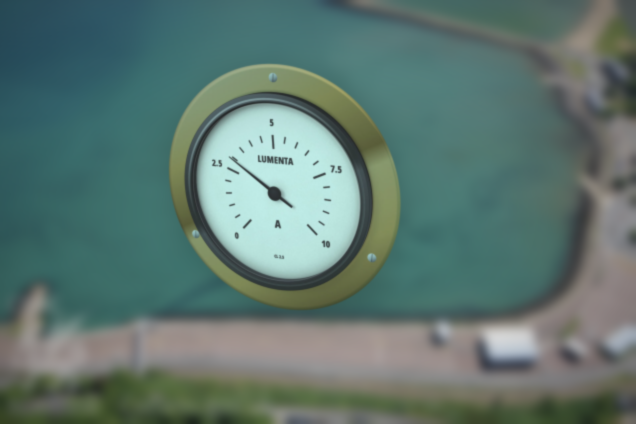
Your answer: 3
